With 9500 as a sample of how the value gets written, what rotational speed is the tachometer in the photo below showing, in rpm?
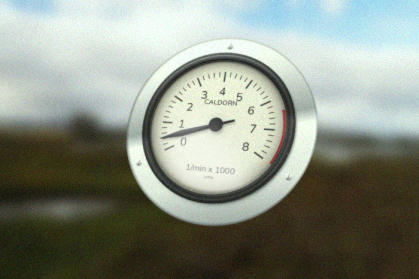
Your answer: 400
